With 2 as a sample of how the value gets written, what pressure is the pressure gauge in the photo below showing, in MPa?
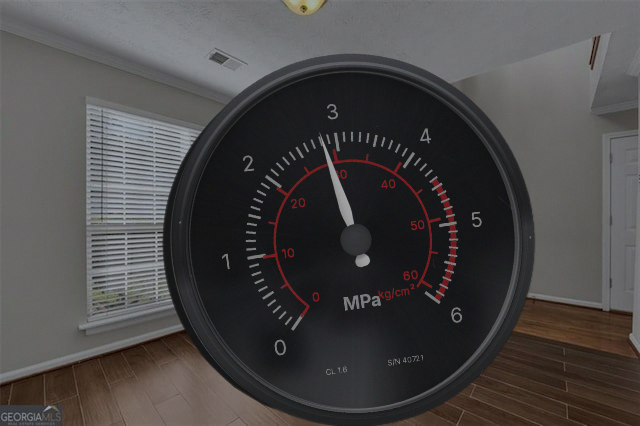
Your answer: 2.8
